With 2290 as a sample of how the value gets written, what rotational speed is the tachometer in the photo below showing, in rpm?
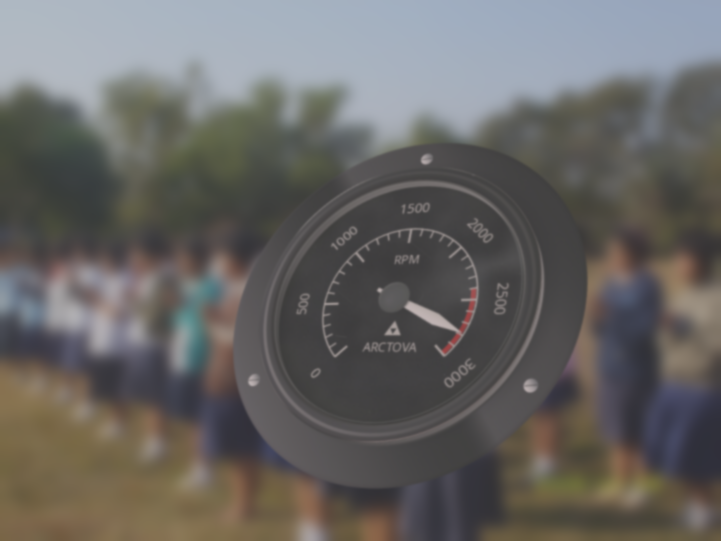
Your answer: 2800
